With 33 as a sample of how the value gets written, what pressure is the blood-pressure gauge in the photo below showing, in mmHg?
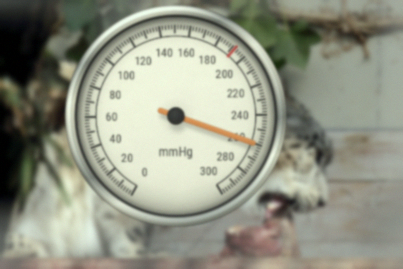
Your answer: 260
